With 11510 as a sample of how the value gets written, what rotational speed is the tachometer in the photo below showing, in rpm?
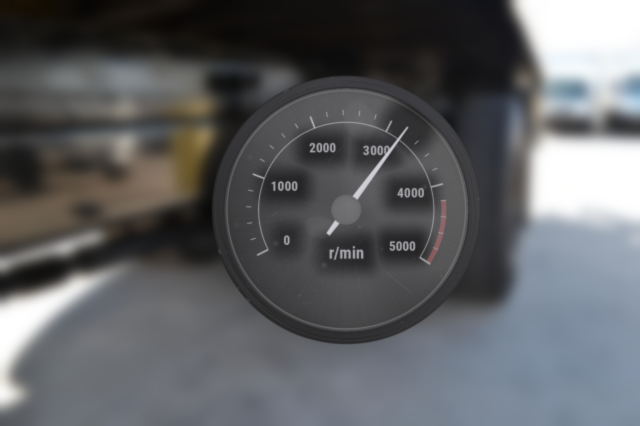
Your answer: 3200
